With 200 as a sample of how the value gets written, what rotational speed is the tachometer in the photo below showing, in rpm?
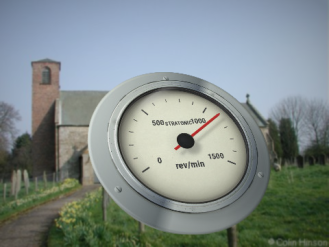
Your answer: 1100
